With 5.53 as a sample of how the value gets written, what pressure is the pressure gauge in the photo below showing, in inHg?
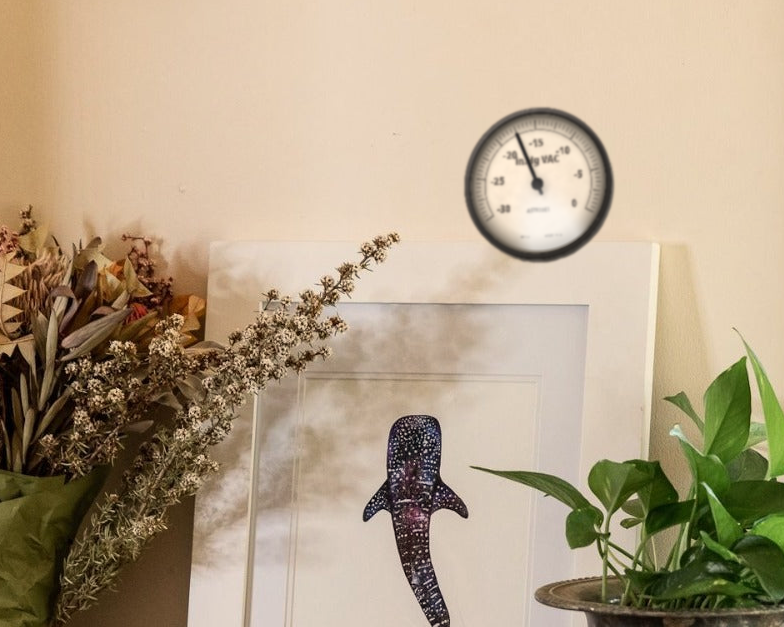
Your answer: -17.5
